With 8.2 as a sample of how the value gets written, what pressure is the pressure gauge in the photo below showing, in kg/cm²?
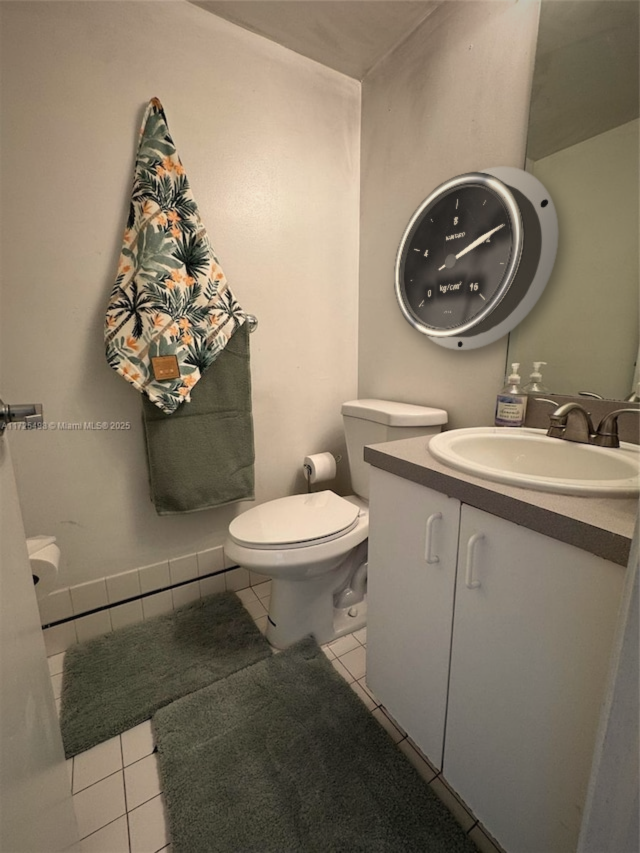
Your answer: 12
